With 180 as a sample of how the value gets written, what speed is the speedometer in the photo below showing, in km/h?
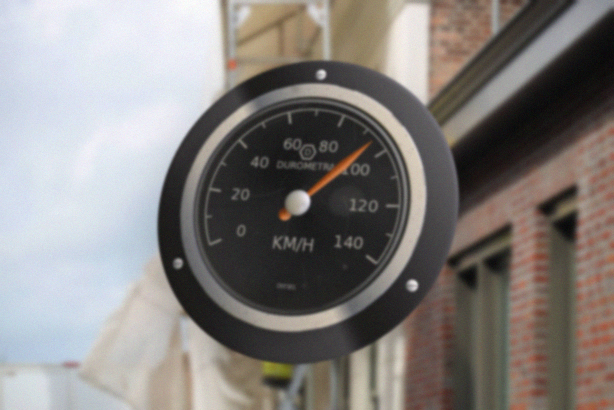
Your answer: 95
